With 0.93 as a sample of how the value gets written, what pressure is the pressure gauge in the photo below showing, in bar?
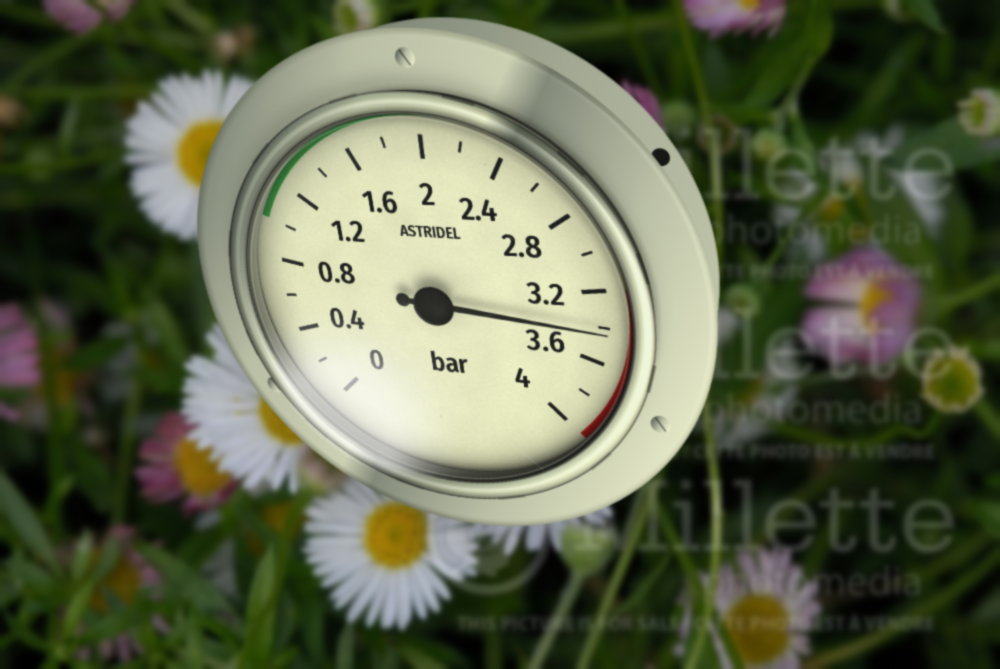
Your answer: 3.4
